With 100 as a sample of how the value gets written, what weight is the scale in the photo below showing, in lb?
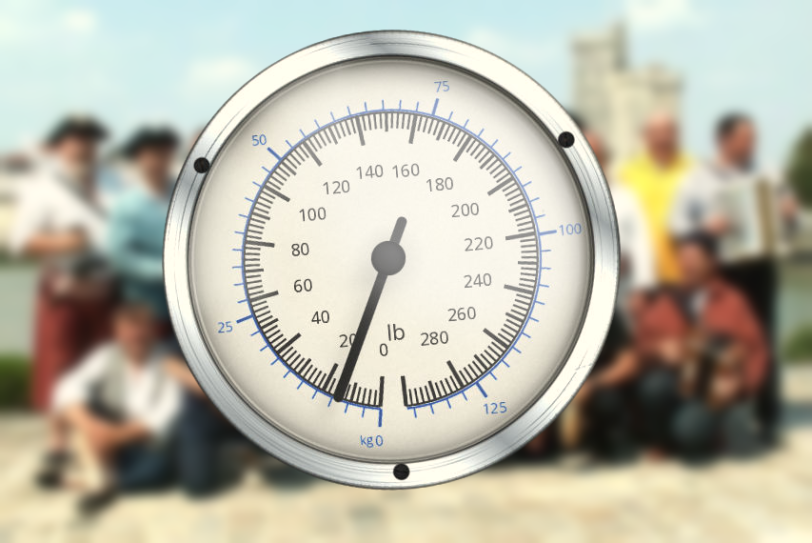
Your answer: 14
